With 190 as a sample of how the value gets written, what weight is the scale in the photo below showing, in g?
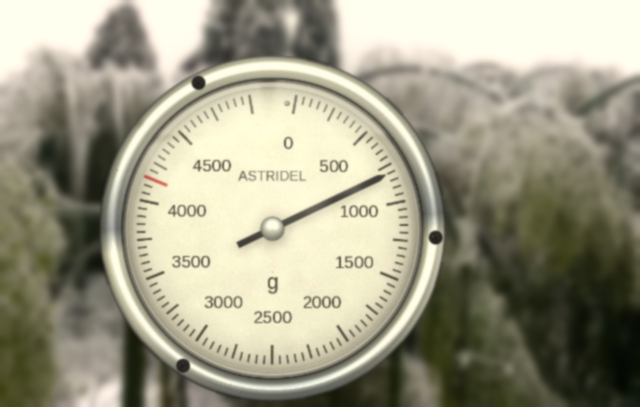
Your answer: 800
